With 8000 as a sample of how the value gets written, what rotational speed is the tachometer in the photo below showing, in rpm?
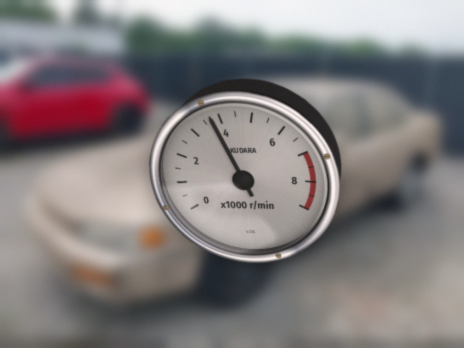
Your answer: 3750
